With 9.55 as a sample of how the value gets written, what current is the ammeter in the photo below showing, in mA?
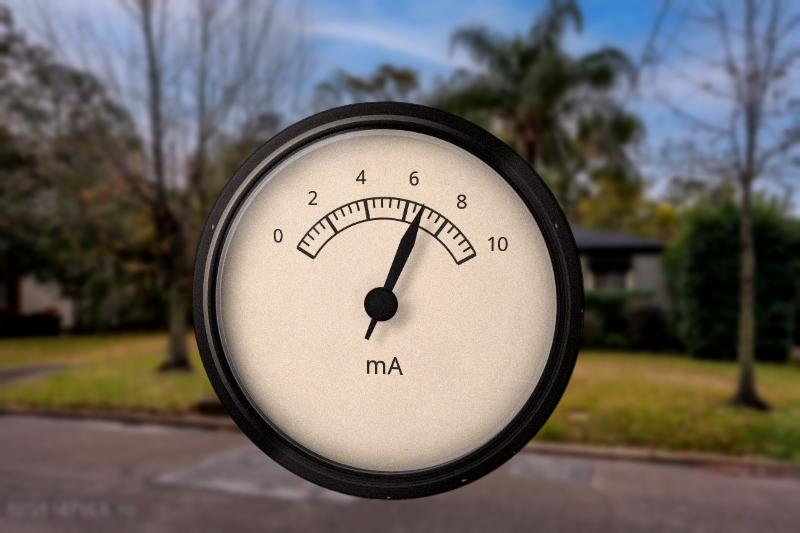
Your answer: 6.8
